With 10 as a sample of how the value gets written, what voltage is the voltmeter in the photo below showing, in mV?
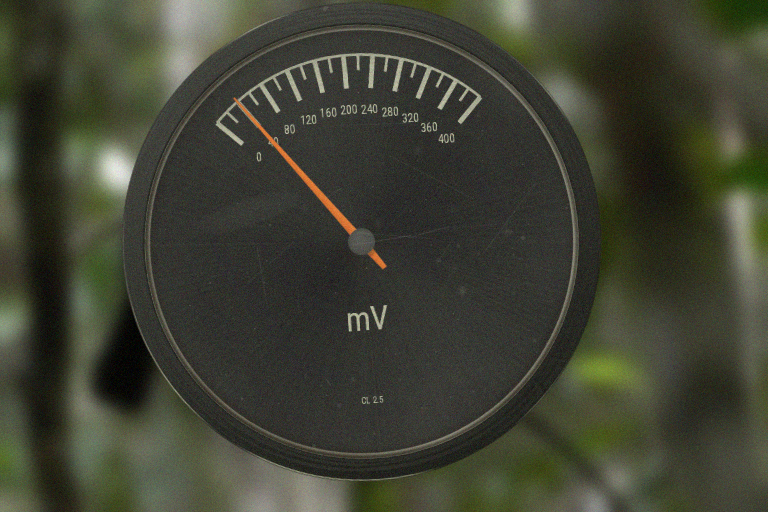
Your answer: 40
